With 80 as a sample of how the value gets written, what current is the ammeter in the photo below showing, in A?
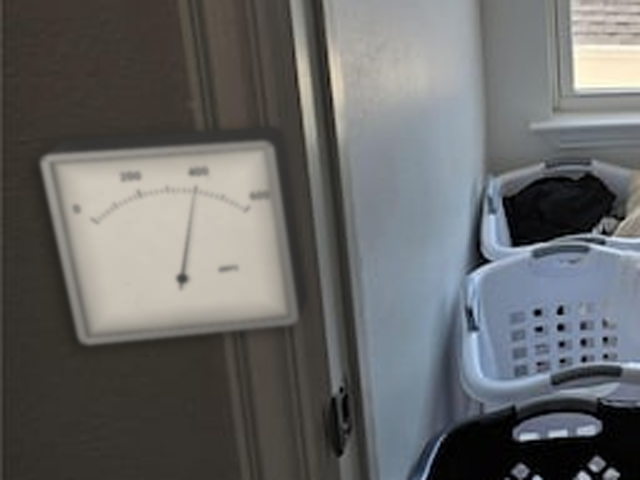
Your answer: 400
